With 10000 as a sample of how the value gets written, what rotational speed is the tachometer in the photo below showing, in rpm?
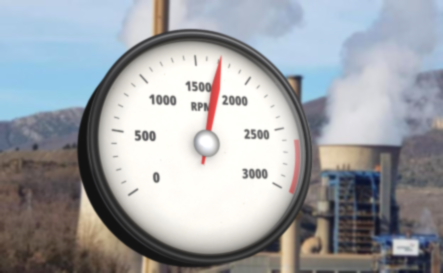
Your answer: 1700
